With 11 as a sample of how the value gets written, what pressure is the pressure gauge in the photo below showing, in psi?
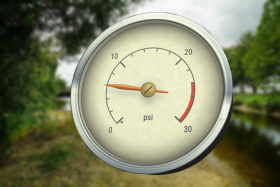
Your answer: 6
